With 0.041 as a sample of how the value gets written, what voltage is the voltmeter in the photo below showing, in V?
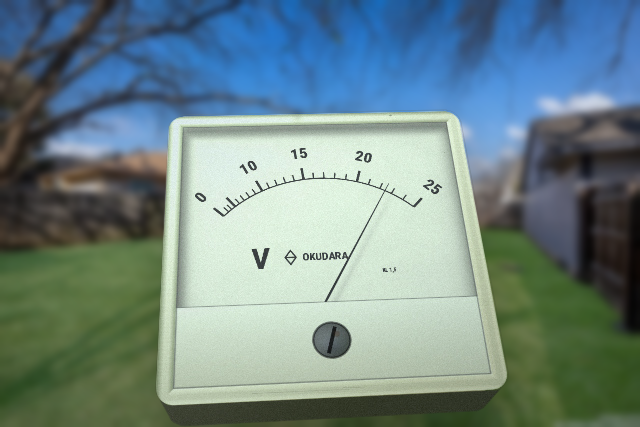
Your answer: 22.5
